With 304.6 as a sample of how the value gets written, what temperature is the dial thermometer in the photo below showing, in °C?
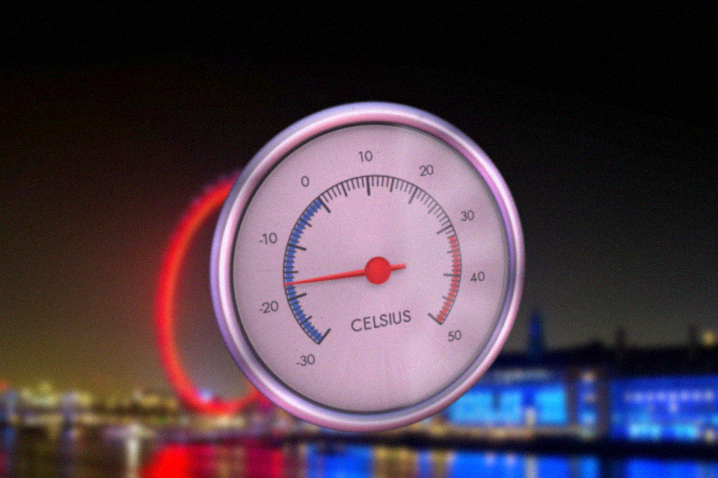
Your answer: -17
